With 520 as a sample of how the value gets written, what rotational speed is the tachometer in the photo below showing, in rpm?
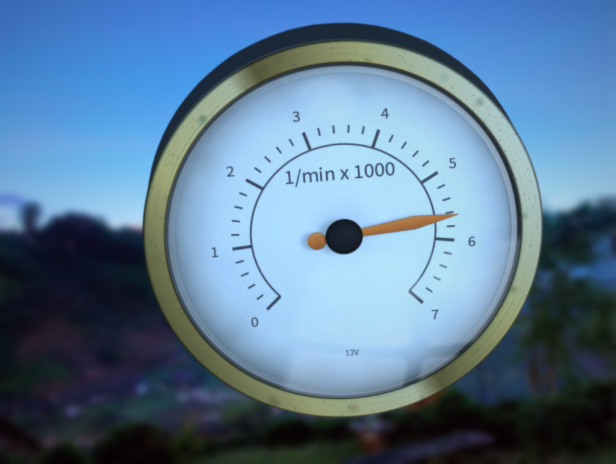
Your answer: 5600
